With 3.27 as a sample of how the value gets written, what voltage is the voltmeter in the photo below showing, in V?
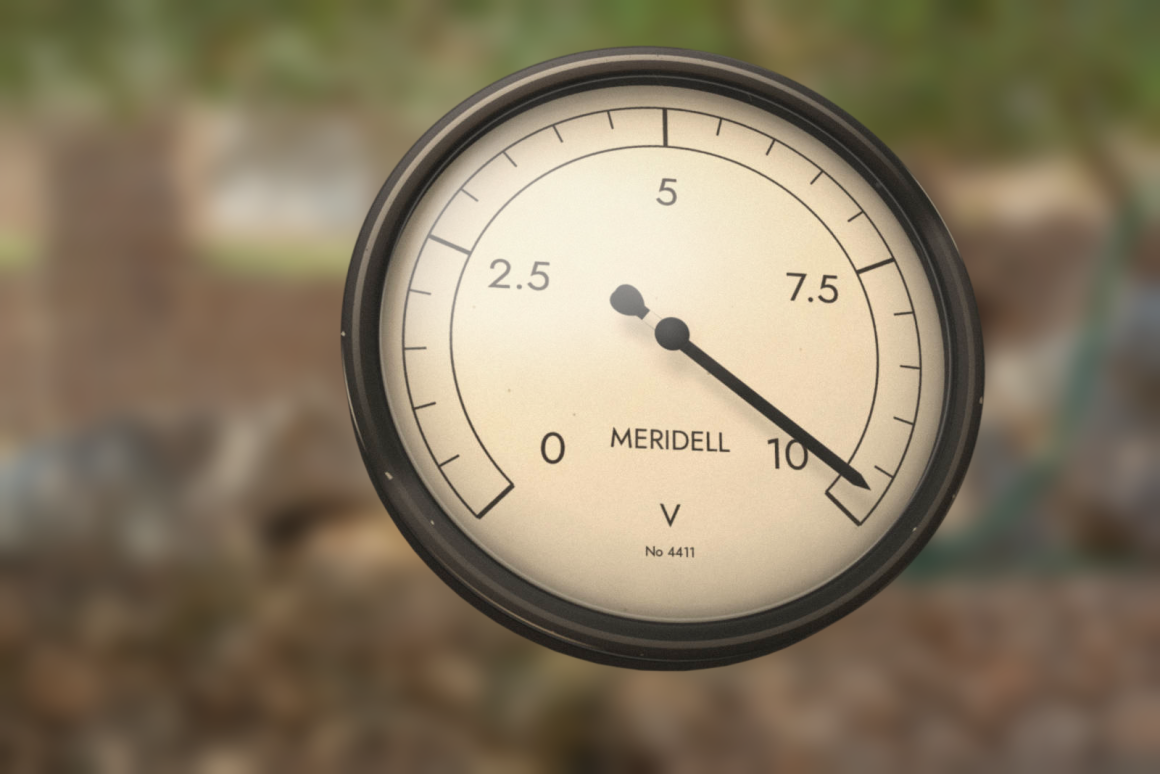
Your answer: 9.75
